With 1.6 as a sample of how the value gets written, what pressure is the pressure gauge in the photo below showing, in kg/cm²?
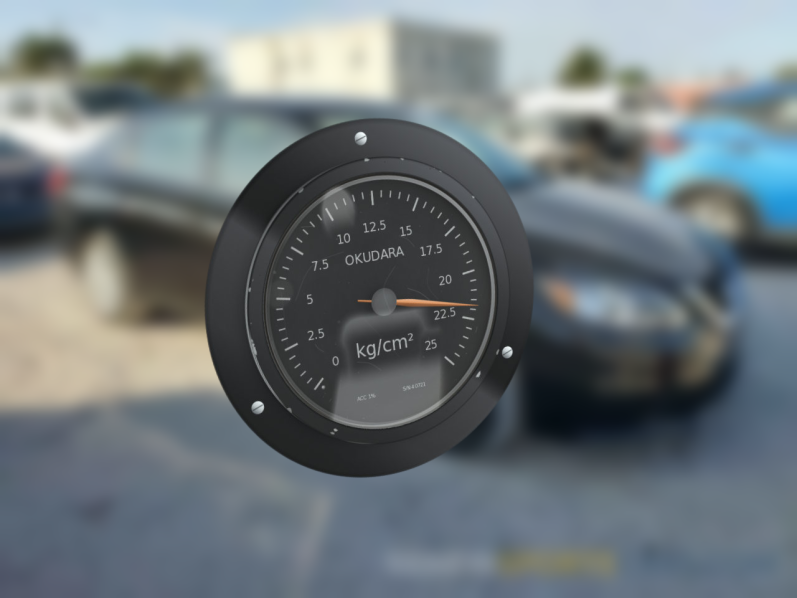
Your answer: 21.75
